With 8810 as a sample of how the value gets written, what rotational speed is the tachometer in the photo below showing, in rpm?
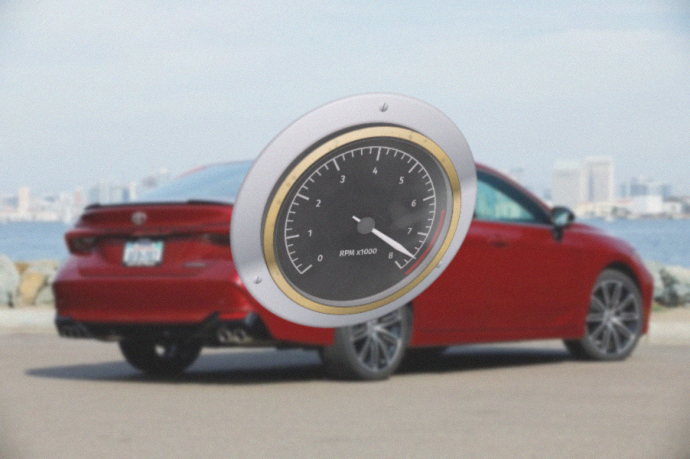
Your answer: 7600
